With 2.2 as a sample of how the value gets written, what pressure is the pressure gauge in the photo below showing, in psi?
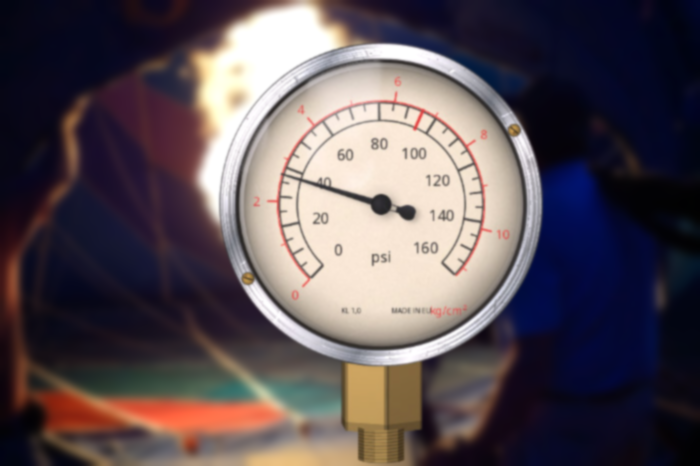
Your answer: 37.5
